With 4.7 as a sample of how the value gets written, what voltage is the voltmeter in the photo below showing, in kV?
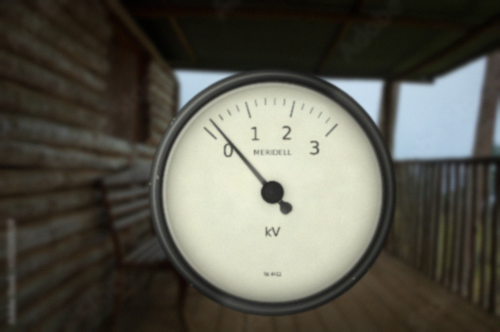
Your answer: 0.2
